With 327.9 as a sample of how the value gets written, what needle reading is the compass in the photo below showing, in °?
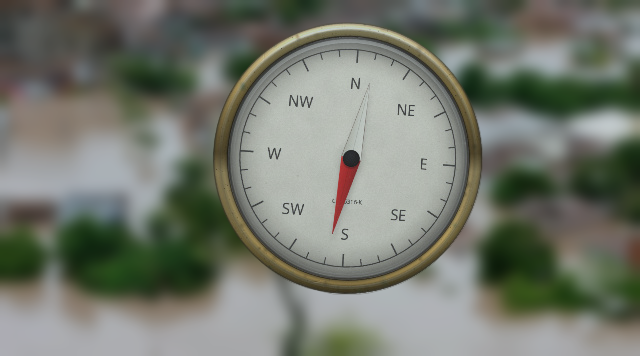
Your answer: 190
